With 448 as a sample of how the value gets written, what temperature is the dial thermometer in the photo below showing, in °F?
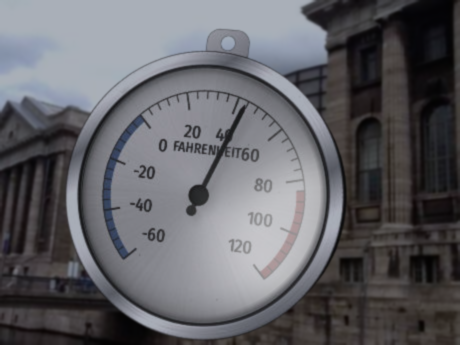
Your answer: 44
